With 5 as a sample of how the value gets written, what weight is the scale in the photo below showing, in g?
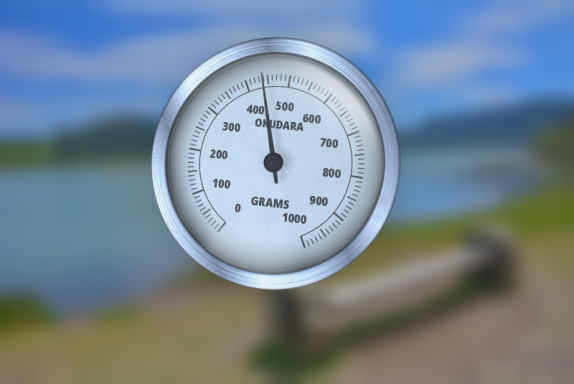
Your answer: 440
